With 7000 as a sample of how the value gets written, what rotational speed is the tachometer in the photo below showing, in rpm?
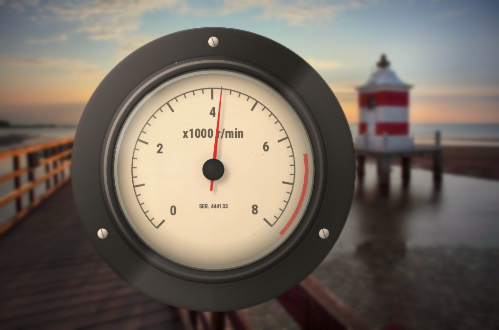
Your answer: 4200
